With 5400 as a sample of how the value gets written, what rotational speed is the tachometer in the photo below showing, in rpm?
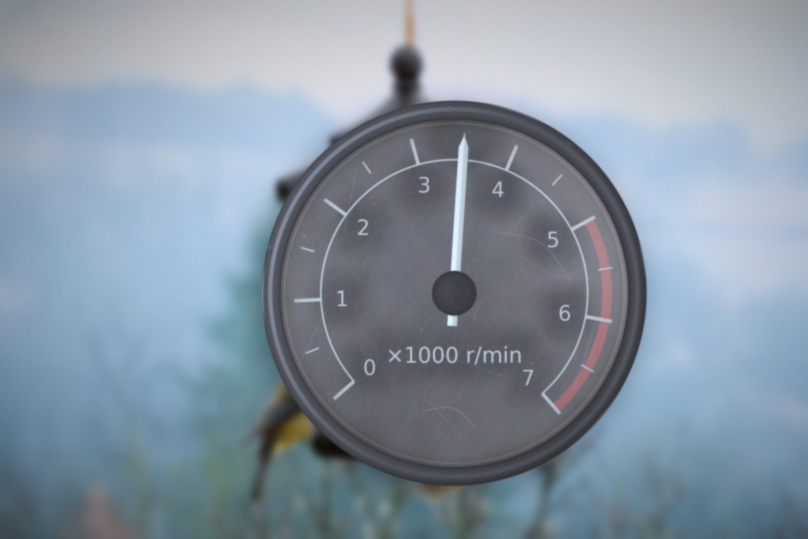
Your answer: 3500
